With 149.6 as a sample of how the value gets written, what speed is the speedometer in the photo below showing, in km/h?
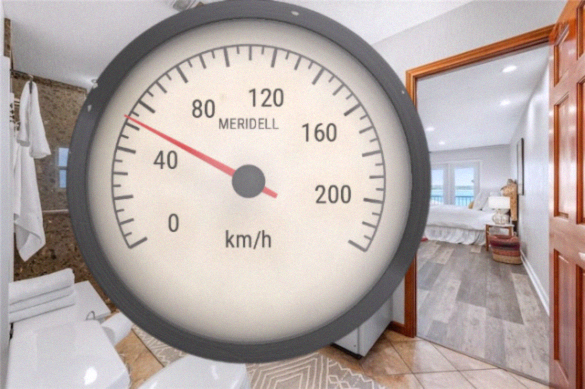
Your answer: 52.5
